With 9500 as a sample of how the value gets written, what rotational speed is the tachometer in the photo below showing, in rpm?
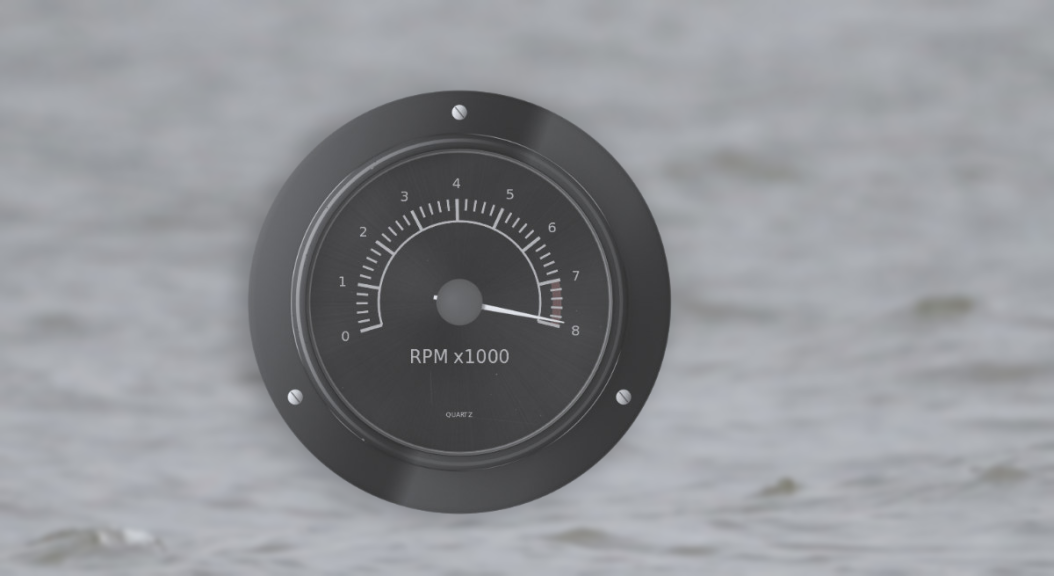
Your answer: 7900
